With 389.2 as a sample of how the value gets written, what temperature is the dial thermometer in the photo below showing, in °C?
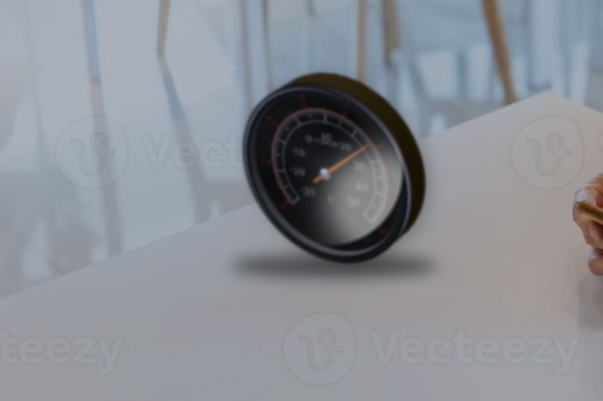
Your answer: 25
